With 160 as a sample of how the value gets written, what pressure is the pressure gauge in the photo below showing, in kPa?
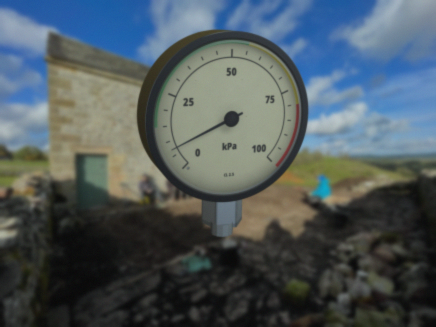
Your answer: 7.5
